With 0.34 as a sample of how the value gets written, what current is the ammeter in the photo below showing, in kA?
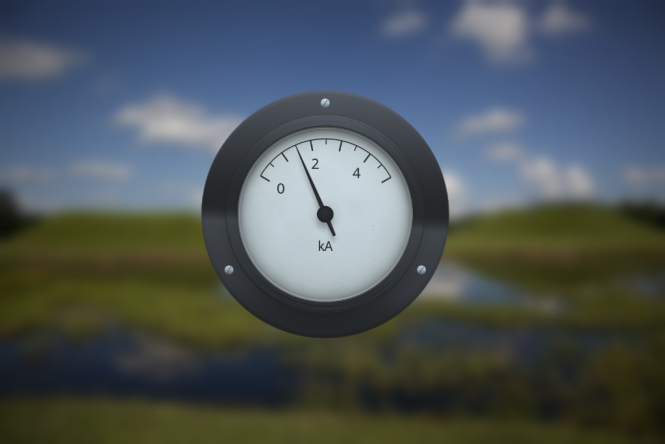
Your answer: 1.5
